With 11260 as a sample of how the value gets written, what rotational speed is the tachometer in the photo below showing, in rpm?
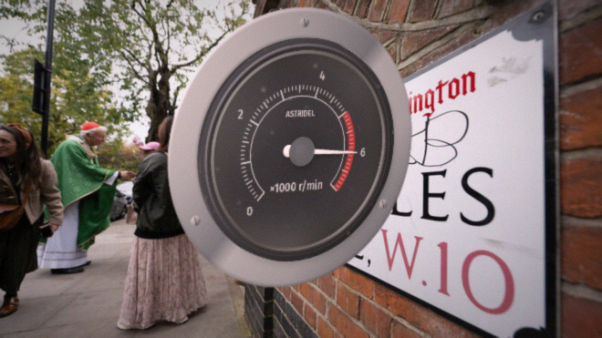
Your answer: 6000
